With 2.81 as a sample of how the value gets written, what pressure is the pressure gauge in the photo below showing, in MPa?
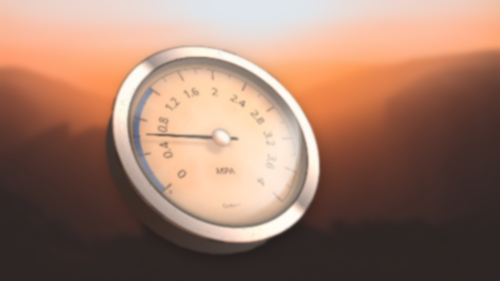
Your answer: 0.6
